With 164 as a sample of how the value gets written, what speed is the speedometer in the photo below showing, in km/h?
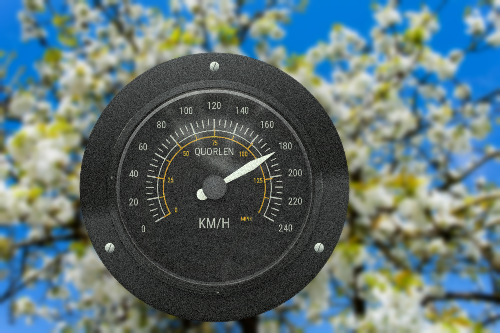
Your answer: 180
